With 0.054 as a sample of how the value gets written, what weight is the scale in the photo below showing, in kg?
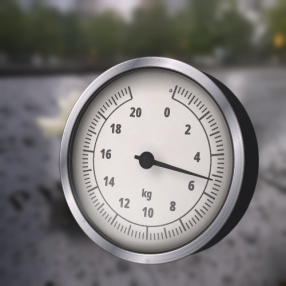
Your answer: 5.2
